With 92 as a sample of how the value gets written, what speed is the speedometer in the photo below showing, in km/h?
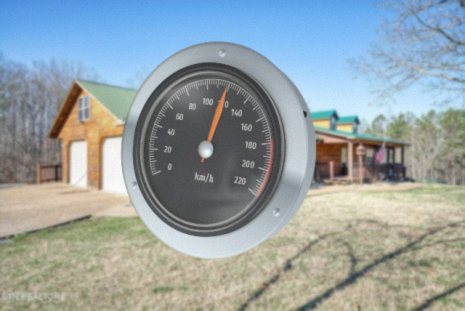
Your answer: 120
